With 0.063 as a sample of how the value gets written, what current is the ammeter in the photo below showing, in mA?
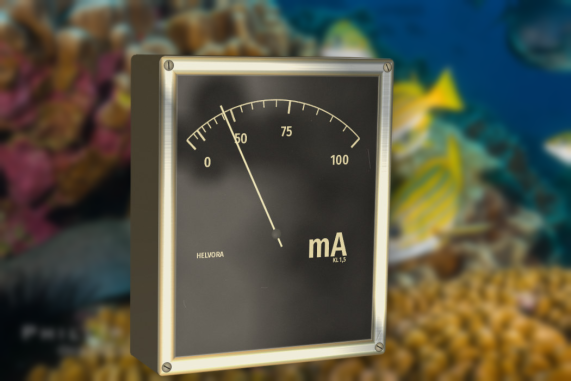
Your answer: 45
